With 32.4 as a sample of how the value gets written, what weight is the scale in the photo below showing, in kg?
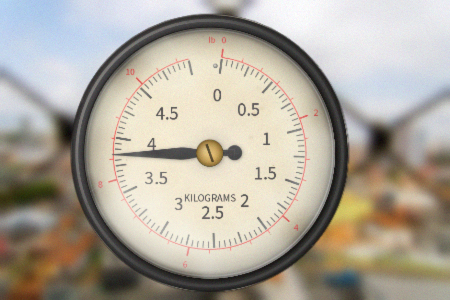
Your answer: 3.85
